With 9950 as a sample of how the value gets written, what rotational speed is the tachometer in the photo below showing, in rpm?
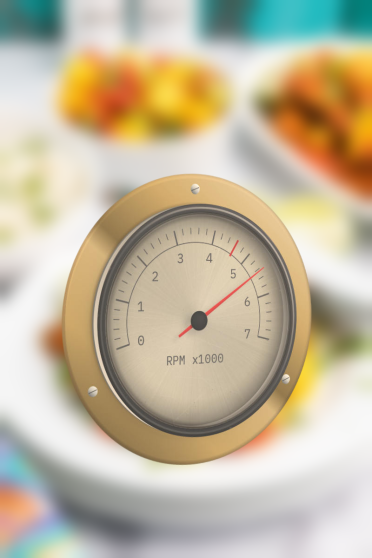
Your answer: 5400
